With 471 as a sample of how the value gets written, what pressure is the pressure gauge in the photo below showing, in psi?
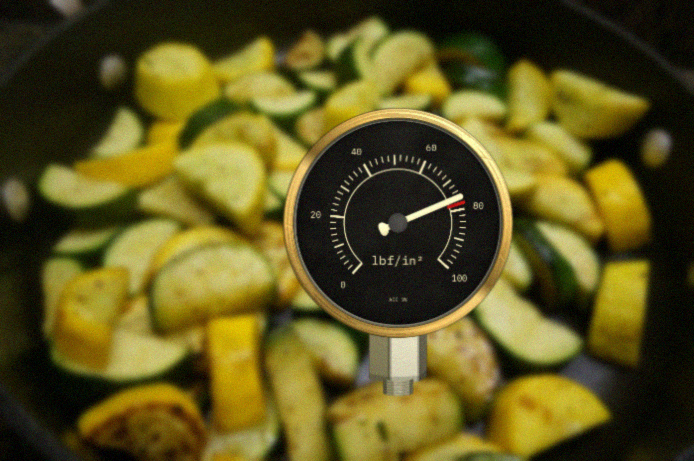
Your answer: 76
